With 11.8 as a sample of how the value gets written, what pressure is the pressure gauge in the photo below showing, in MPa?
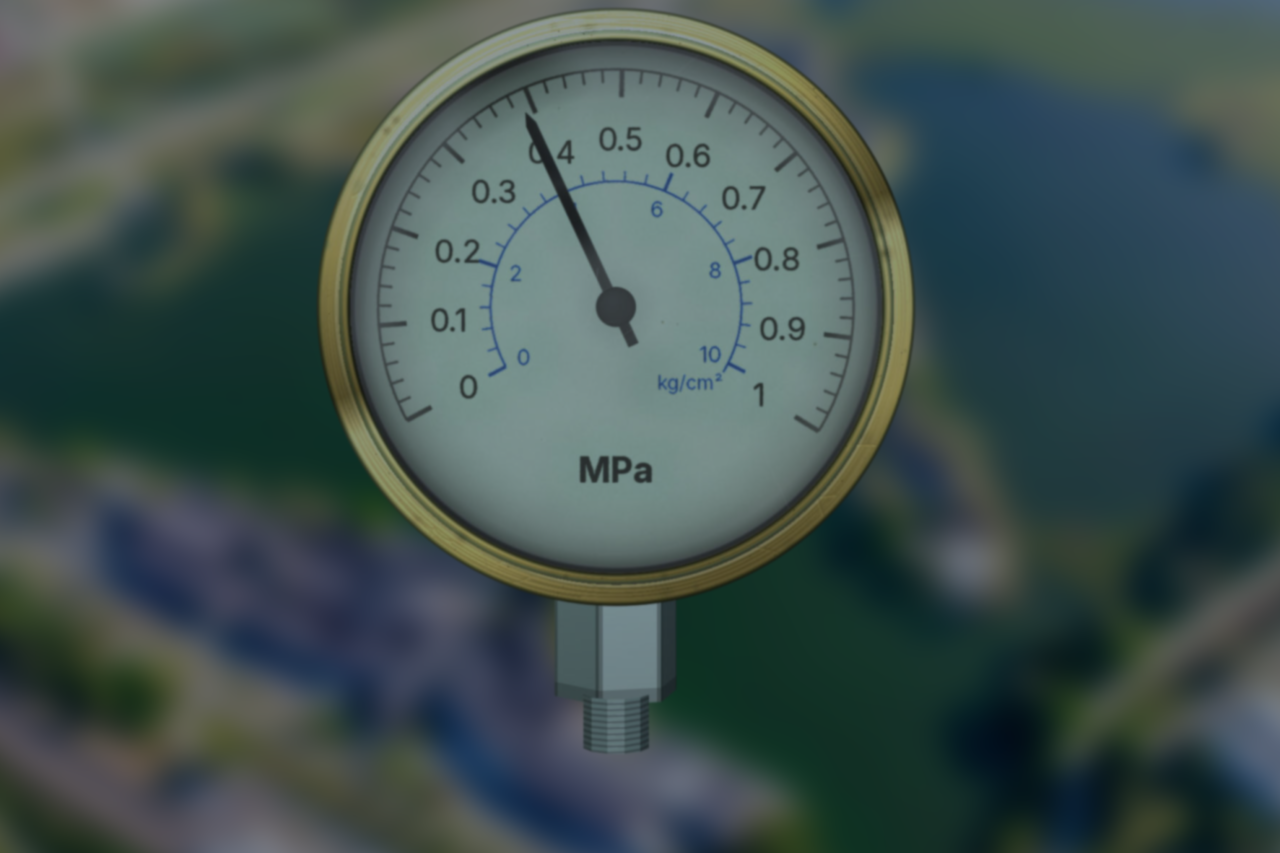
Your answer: 0.39
